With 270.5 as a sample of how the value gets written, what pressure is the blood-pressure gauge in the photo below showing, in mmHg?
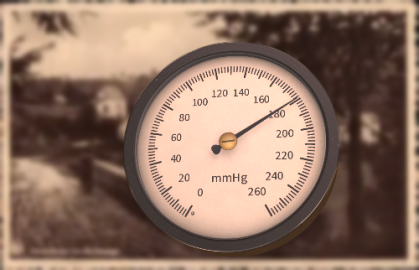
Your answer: 180
